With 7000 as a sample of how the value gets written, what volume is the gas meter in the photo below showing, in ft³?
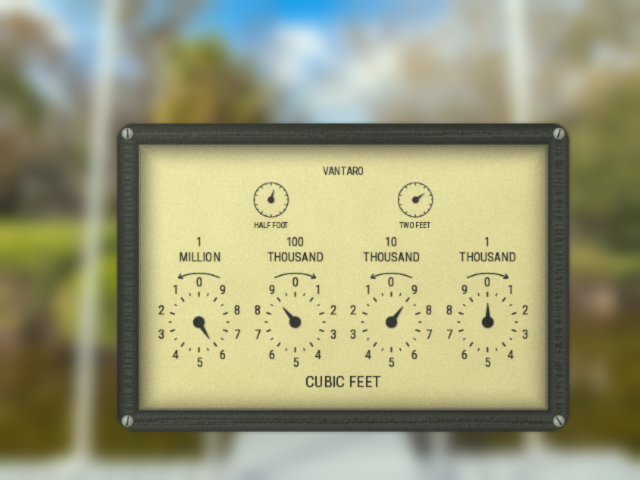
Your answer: 589000
